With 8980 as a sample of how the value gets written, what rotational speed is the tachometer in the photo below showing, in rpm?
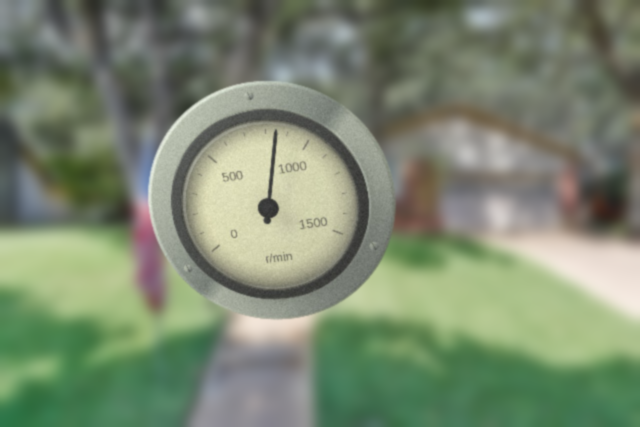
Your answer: 850
